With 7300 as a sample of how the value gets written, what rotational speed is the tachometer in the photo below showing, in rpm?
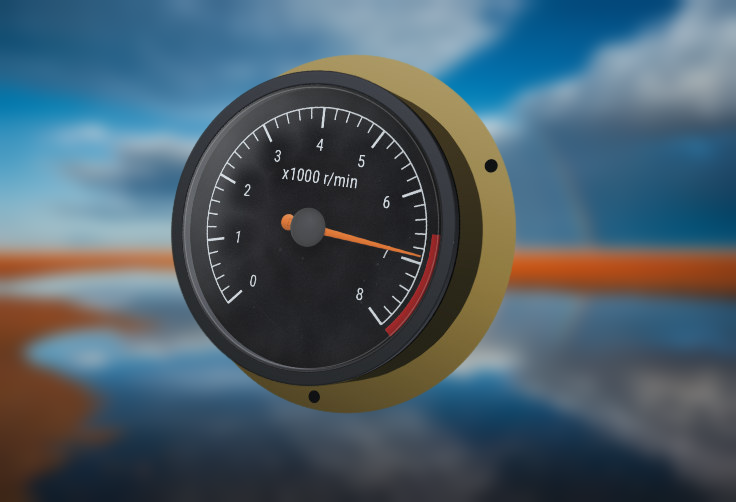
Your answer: 6900
